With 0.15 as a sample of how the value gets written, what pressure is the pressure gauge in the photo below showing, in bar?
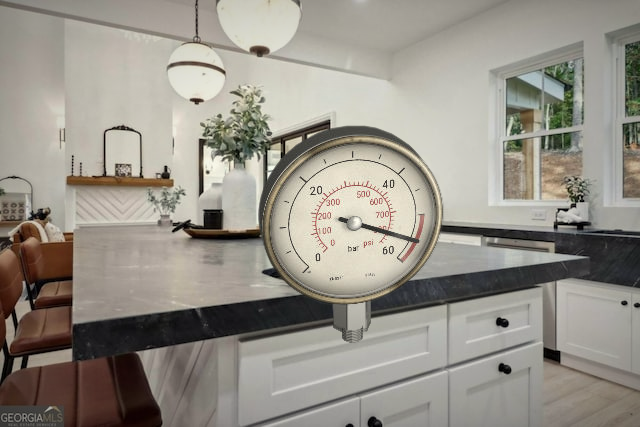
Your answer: 55
